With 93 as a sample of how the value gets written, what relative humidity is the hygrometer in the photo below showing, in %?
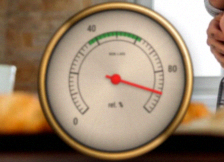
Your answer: 90
